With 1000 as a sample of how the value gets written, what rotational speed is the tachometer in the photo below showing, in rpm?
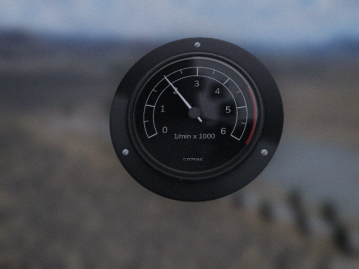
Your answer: 2000
